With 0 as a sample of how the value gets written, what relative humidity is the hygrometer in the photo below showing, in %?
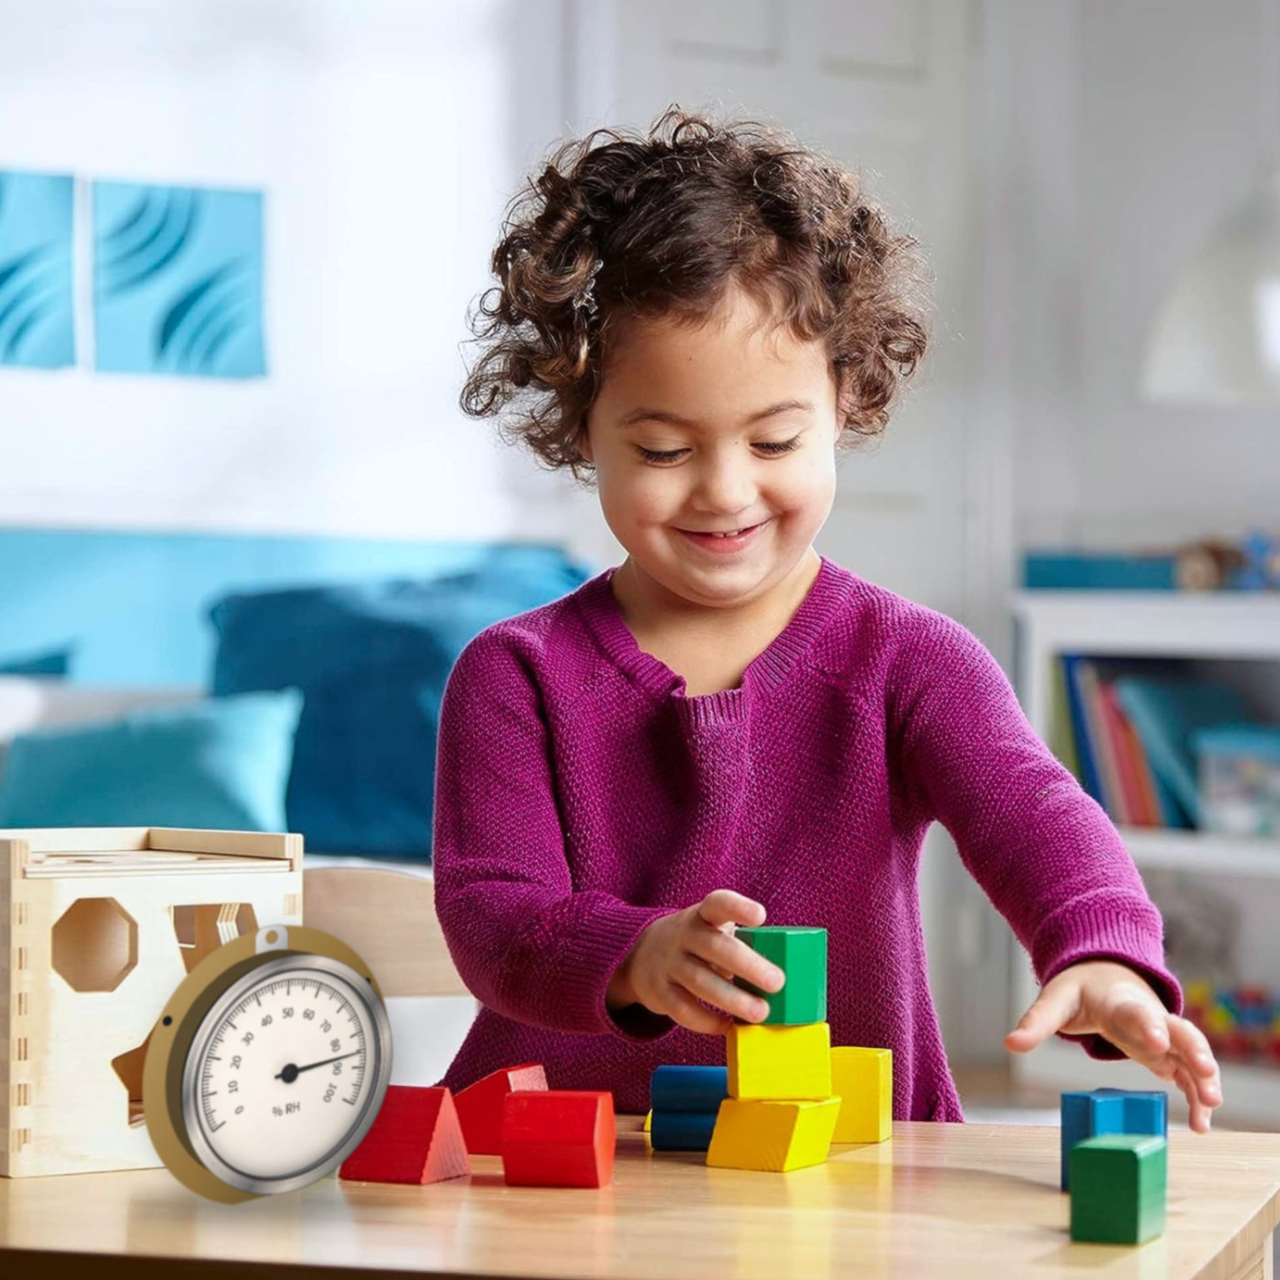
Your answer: 85
